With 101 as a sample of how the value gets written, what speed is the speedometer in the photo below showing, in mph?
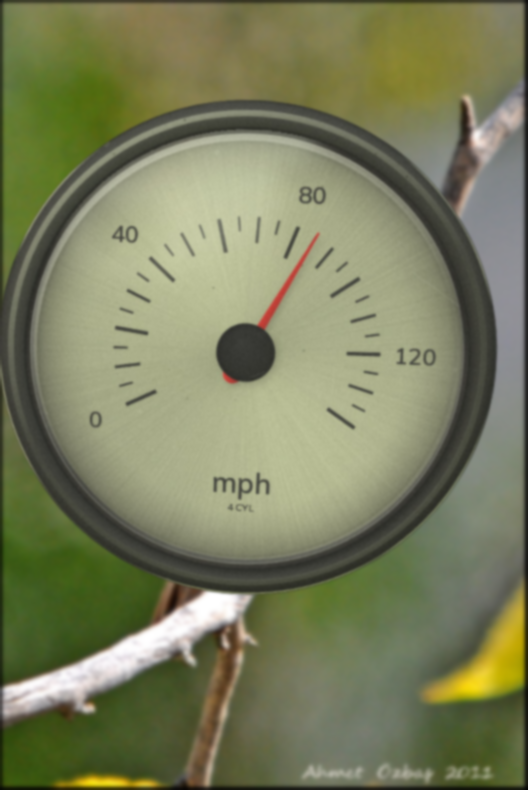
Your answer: 85
